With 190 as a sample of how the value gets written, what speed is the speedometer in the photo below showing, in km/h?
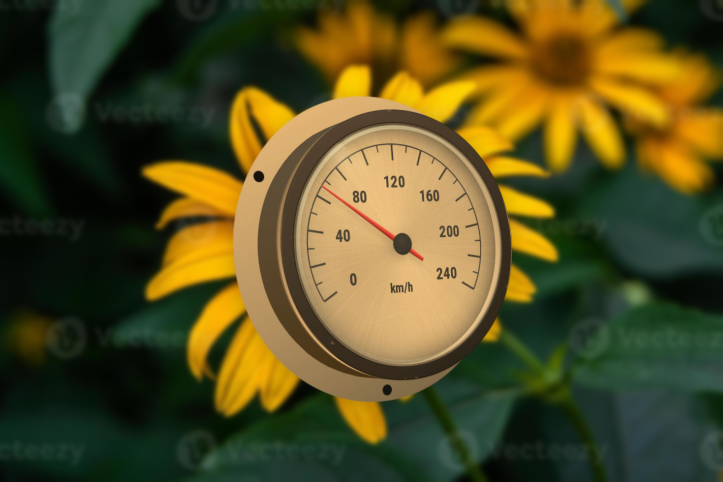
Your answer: 65
